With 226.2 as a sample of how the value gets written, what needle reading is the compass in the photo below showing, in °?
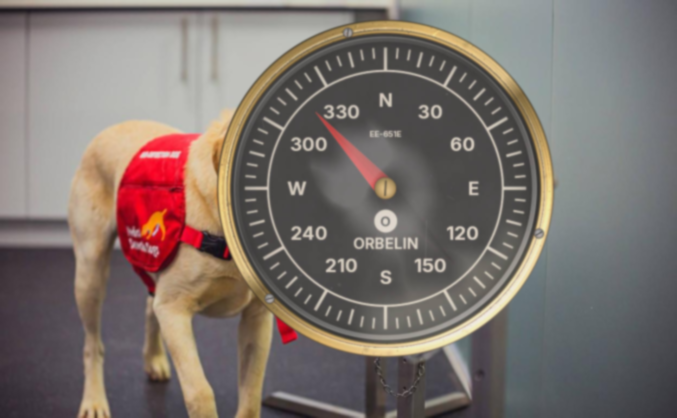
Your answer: 317.5
